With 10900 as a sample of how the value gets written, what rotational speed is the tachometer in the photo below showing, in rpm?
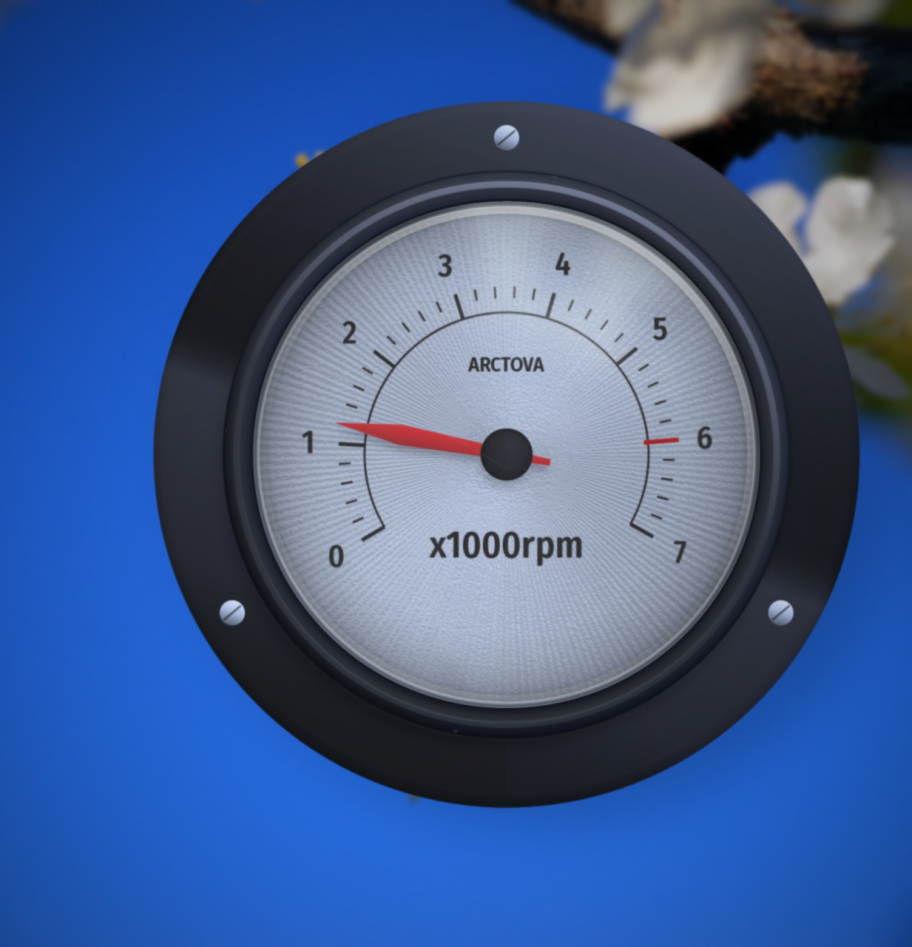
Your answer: 1200
